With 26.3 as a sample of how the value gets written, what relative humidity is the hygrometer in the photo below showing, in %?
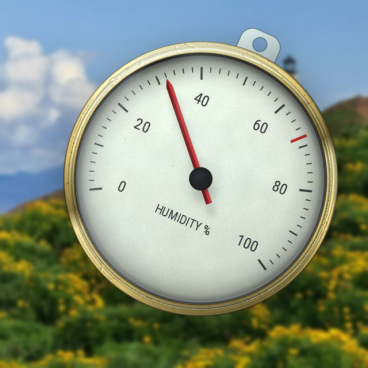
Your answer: 32
